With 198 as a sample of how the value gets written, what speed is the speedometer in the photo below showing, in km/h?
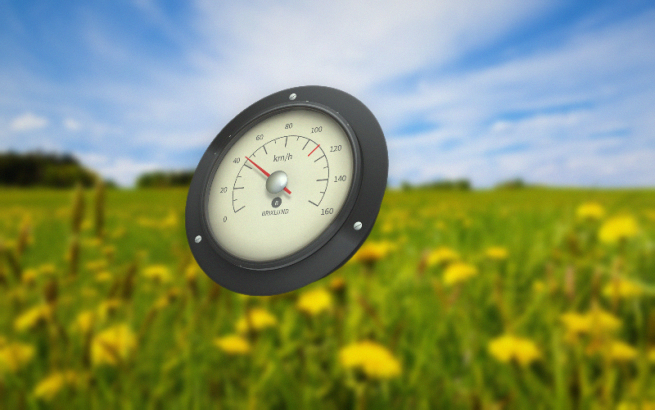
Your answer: 45
